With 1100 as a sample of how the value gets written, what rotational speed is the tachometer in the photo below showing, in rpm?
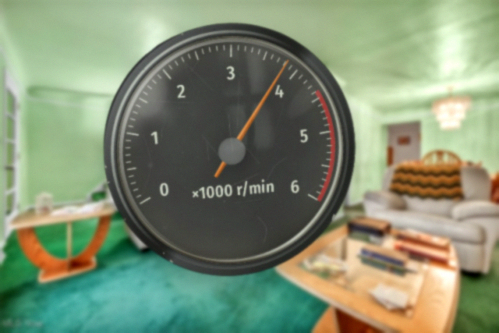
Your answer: 3800
